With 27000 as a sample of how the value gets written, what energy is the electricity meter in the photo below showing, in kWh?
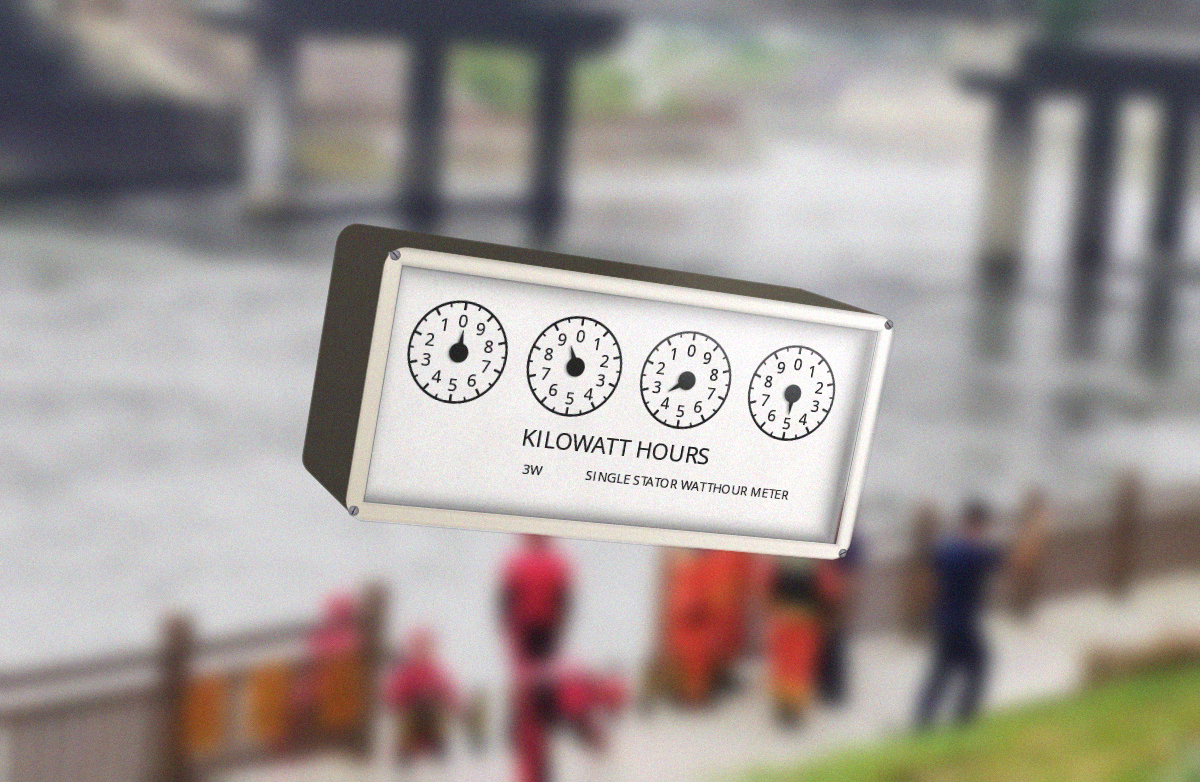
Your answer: 9935
